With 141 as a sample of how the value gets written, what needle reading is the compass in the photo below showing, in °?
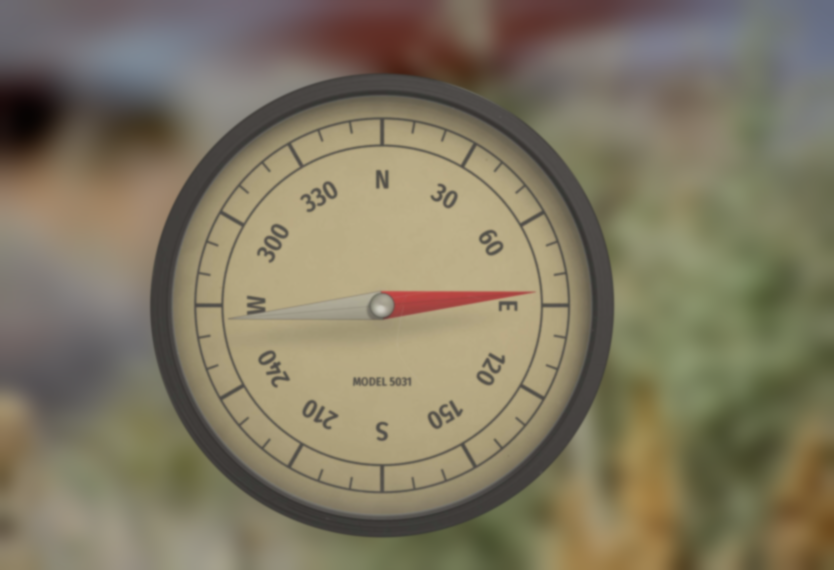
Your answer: 85
